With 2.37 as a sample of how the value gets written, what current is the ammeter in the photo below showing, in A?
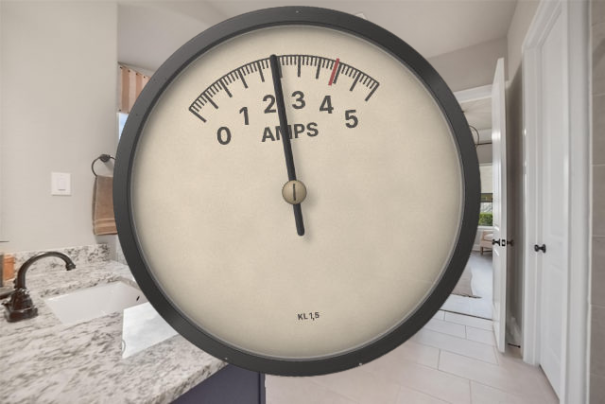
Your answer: 2.4
